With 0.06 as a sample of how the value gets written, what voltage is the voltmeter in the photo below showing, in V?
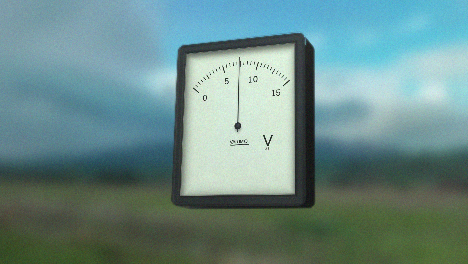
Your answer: 7.5
